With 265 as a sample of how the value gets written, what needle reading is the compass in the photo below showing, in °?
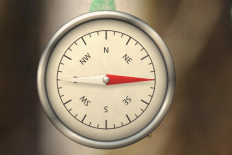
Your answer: 90
